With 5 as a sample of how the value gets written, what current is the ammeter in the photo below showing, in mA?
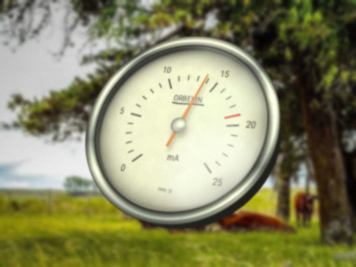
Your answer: 14
